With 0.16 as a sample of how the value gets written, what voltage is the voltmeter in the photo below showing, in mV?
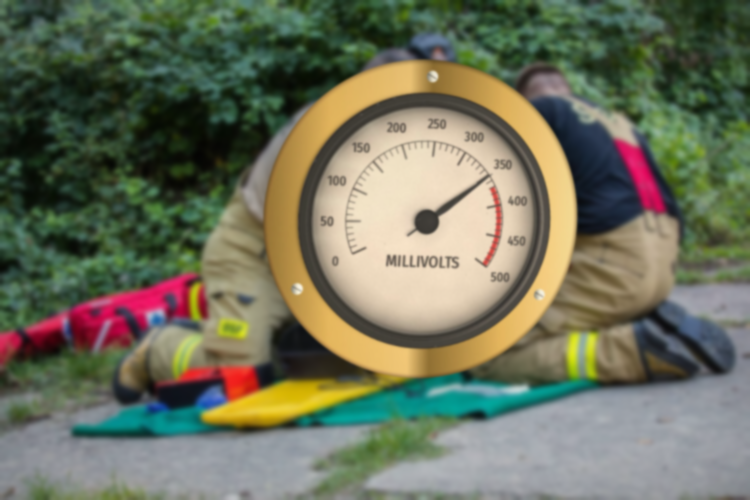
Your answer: 350
